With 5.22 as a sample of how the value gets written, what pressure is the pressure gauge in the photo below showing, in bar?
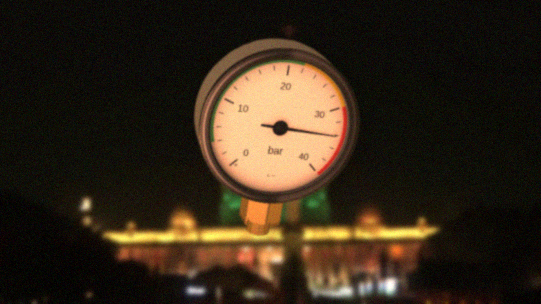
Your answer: 34
